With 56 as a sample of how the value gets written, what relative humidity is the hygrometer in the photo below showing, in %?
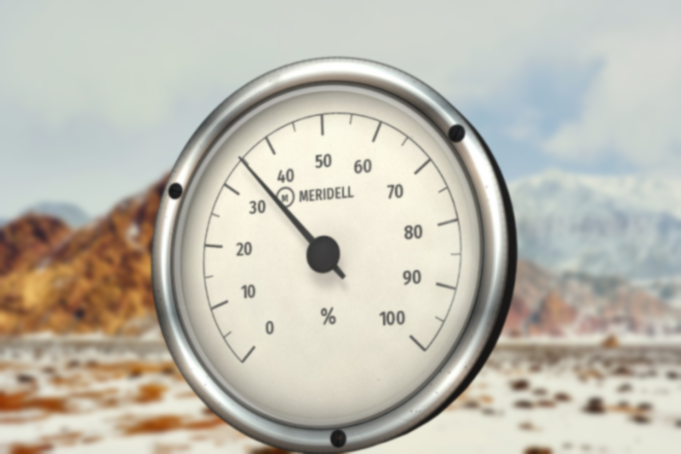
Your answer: 35
